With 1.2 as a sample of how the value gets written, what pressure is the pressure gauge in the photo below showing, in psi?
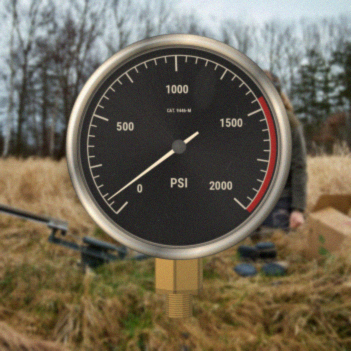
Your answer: 75
